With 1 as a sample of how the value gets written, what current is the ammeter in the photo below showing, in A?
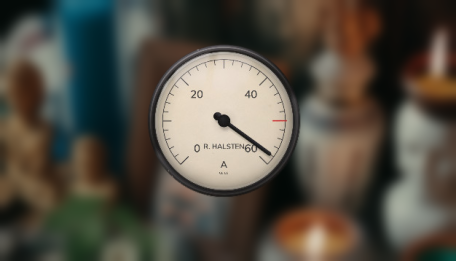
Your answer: 58
